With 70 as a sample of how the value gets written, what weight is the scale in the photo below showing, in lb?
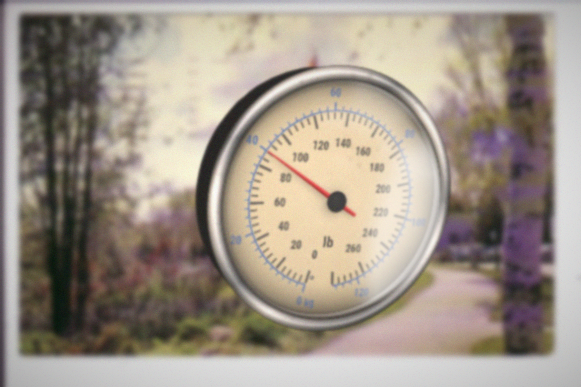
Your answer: 88
